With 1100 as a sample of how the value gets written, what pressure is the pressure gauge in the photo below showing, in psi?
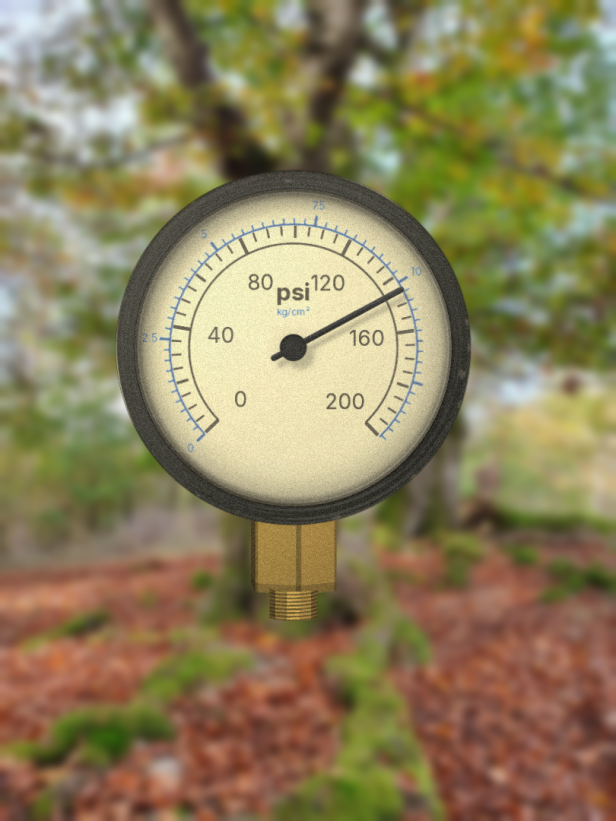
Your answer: 145
